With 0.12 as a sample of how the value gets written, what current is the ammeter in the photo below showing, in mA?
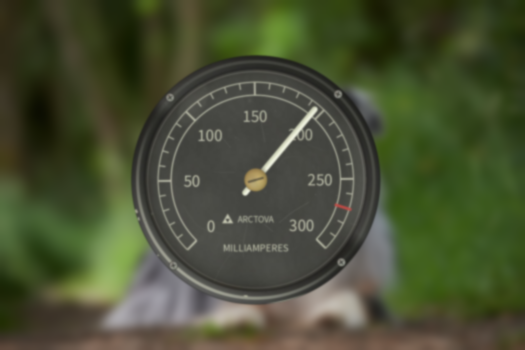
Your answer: 195
